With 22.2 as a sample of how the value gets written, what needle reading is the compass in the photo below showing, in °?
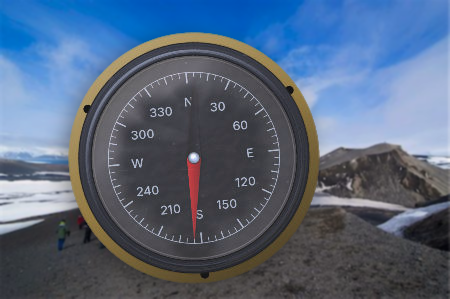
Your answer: 185
